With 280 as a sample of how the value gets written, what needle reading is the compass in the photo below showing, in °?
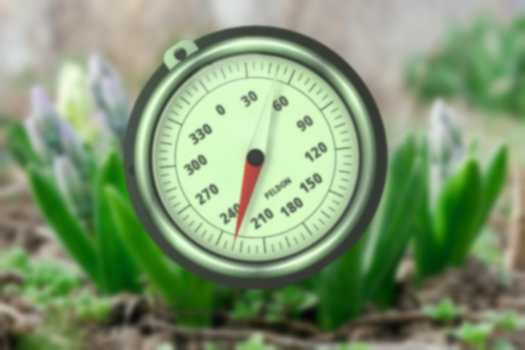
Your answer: 230
